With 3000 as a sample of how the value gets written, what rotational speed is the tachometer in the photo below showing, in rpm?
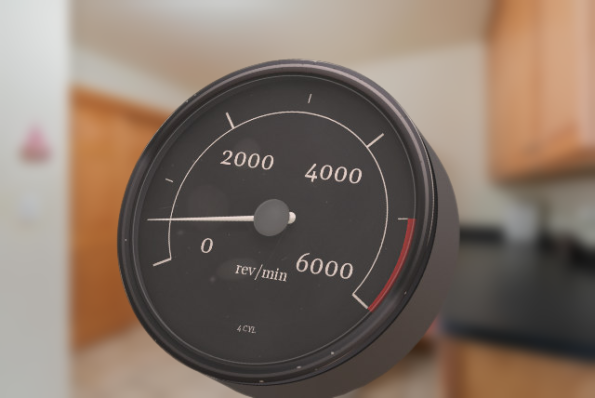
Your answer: 500
